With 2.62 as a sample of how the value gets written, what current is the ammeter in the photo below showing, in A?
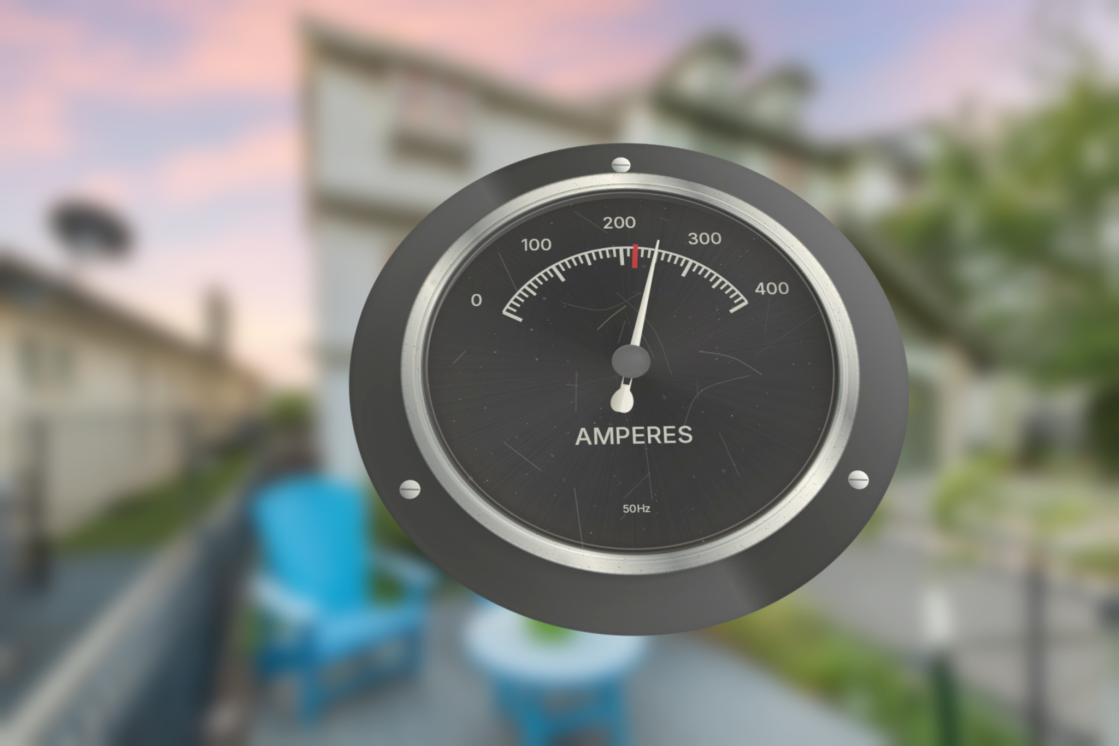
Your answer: 250
